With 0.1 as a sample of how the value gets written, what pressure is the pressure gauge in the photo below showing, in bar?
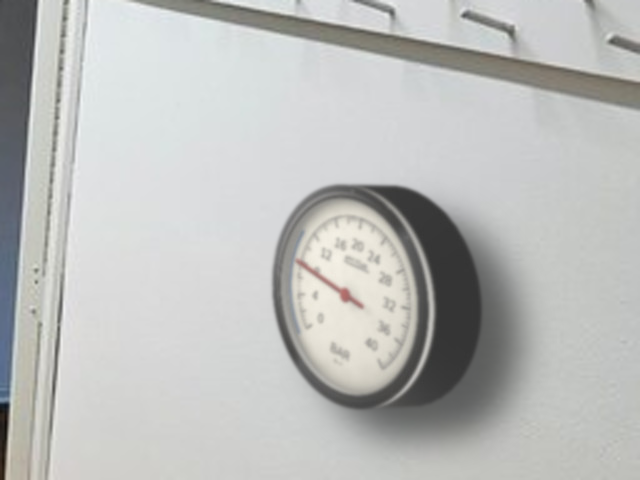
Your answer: 8
